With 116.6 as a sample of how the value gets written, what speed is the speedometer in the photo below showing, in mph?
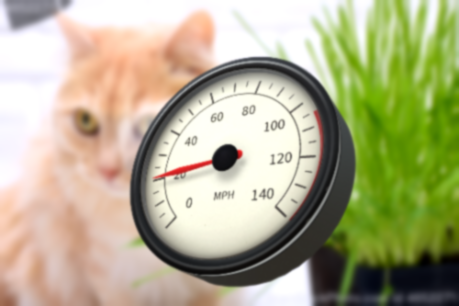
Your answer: 20
